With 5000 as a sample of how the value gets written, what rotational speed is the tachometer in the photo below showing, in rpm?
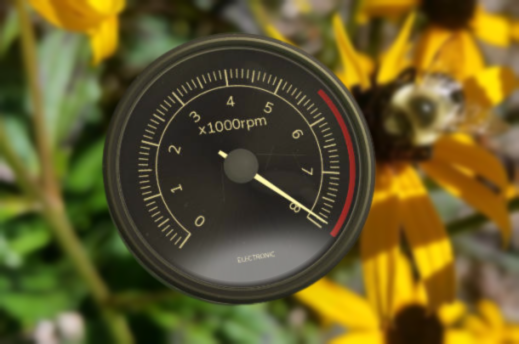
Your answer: 7900
